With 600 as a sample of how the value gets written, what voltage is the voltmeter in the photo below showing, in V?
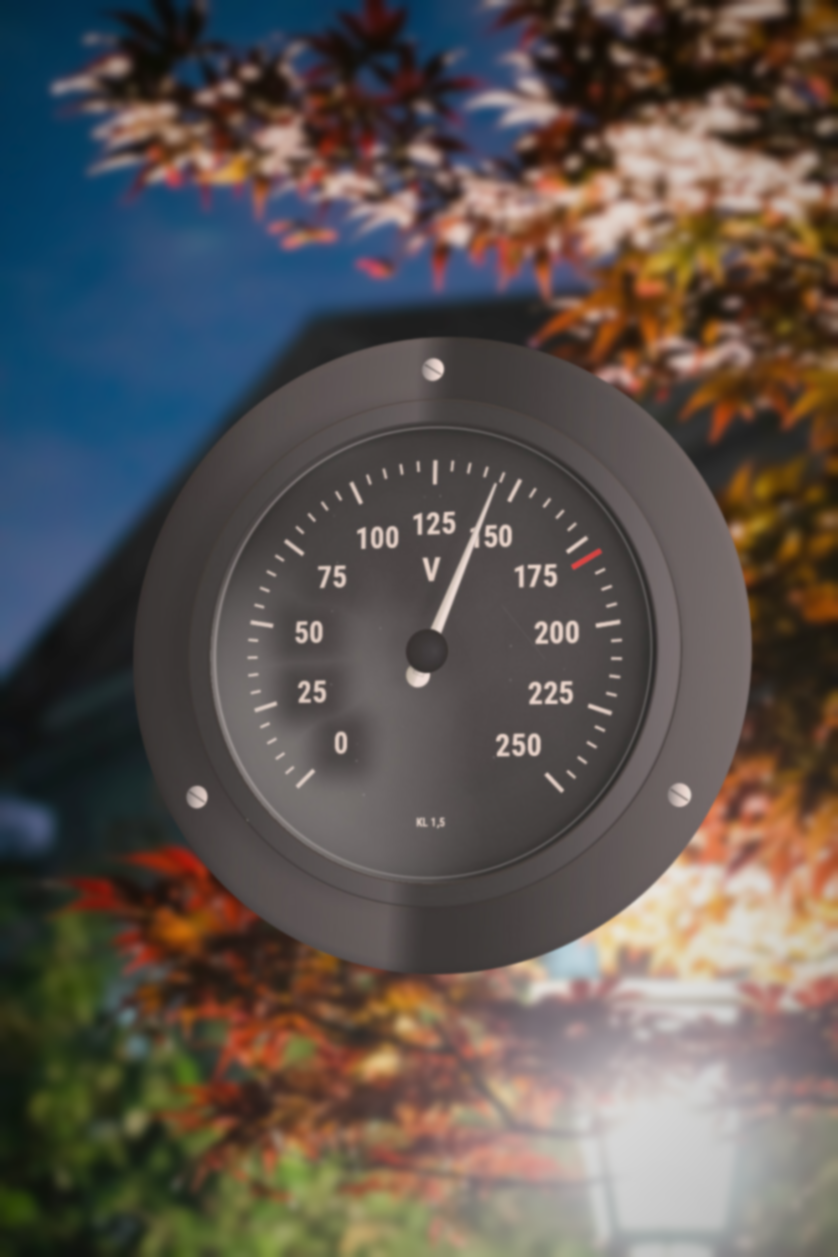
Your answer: 145
